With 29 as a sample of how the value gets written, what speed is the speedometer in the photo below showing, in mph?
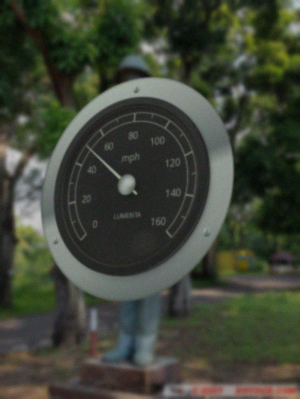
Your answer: 50
